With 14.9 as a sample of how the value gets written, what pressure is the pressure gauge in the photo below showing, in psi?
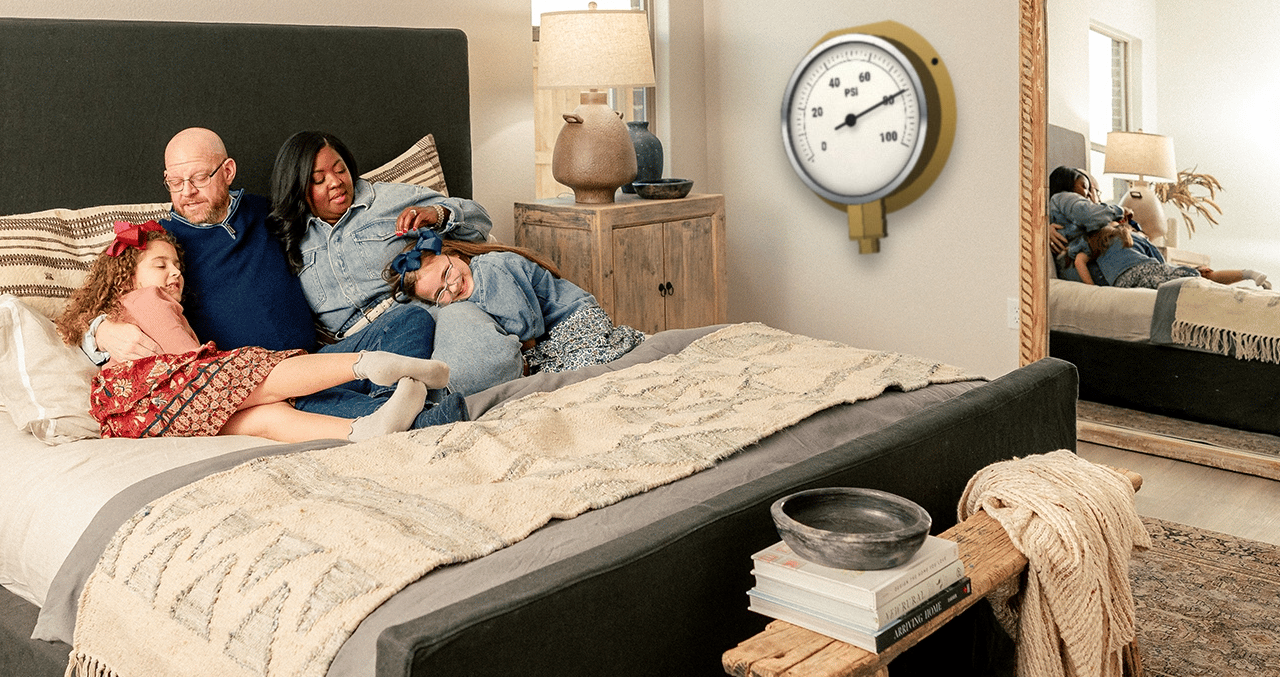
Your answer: 80
